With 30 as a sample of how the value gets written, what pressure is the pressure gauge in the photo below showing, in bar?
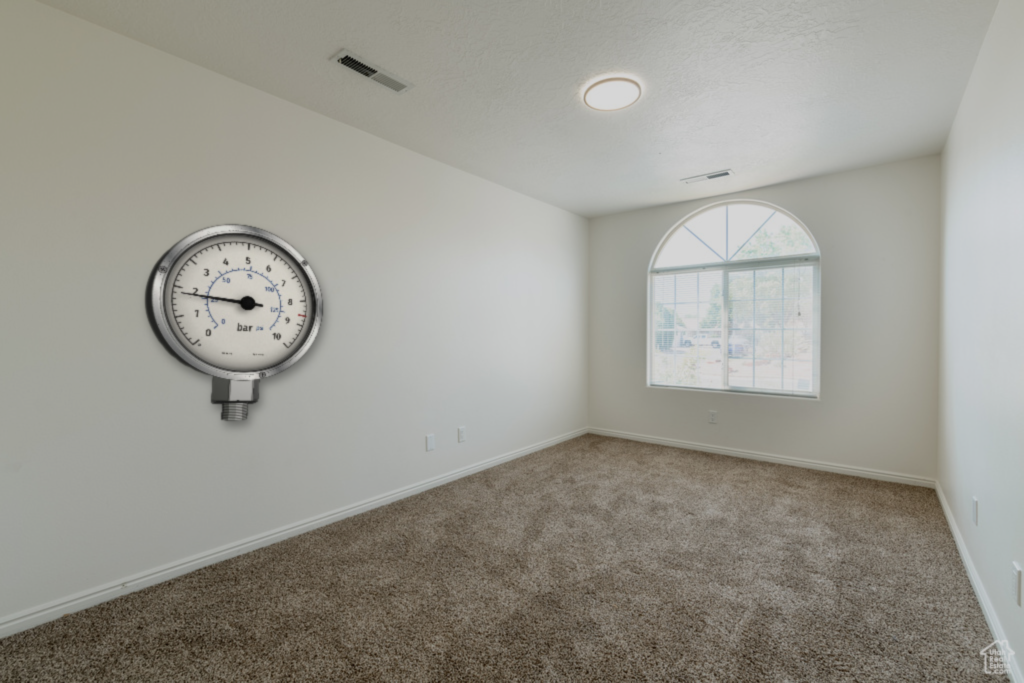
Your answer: 1.8
